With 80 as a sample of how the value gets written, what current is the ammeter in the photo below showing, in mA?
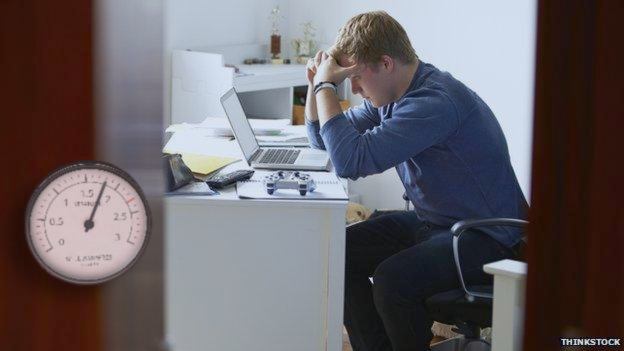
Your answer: 1.8
